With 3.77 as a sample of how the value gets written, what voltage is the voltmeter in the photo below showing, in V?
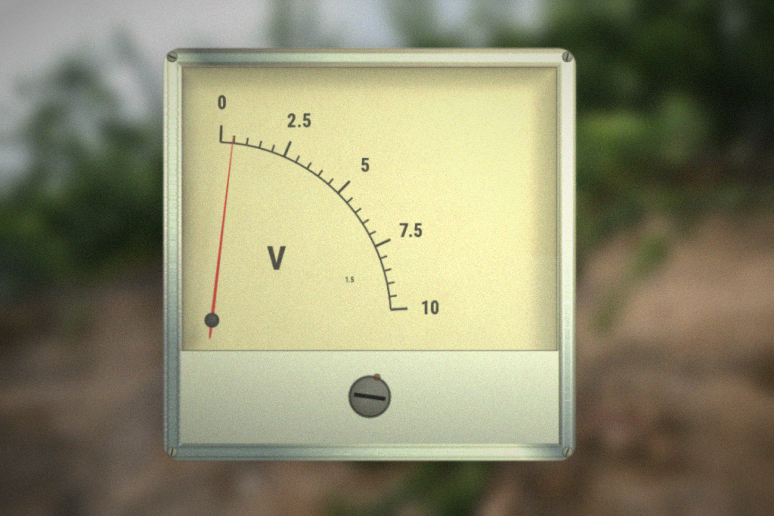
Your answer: 0.5
